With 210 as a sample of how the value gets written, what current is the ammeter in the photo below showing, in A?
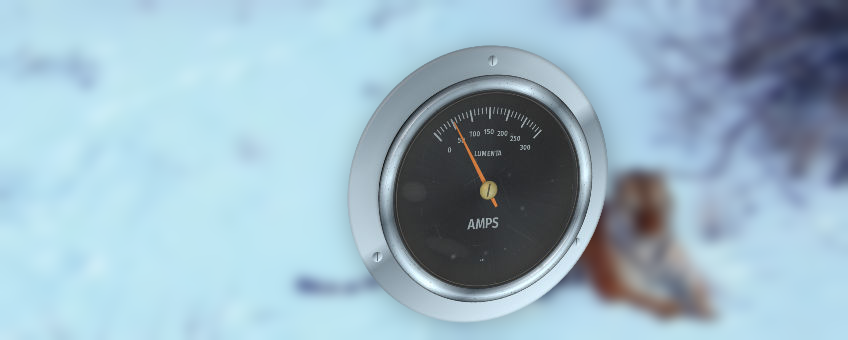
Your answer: 50
